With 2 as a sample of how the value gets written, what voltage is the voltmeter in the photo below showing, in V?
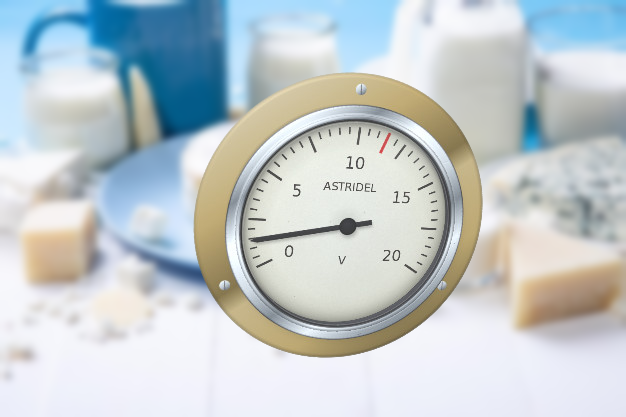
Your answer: 1.5
